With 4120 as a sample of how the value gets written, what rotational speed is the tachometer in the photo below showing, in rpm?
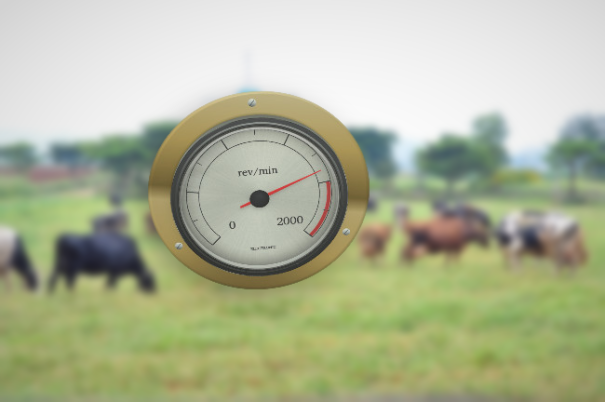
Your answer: 1500
